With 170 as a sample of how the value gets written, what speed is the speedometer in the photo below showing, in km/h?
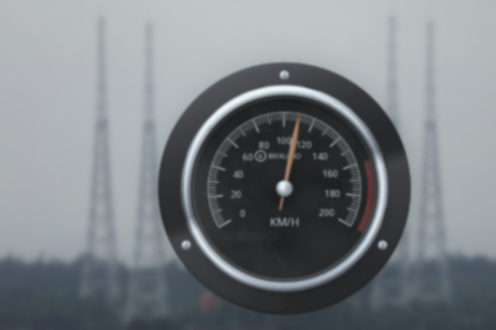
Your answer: 110
